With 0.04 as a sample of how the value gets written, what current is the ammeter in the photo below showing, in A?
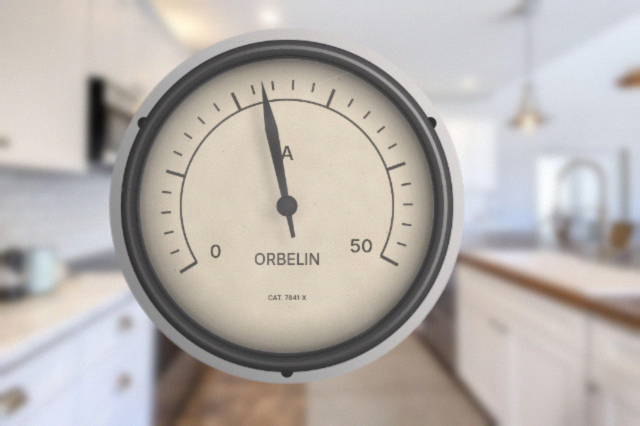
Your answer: 23
